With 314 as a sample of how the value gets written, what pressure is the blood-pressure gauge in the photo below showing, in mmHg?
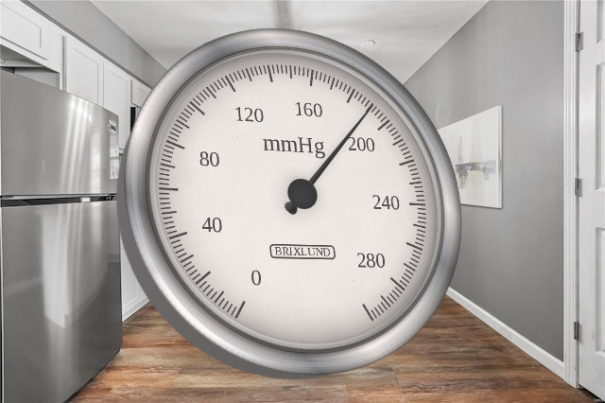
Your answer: 190
